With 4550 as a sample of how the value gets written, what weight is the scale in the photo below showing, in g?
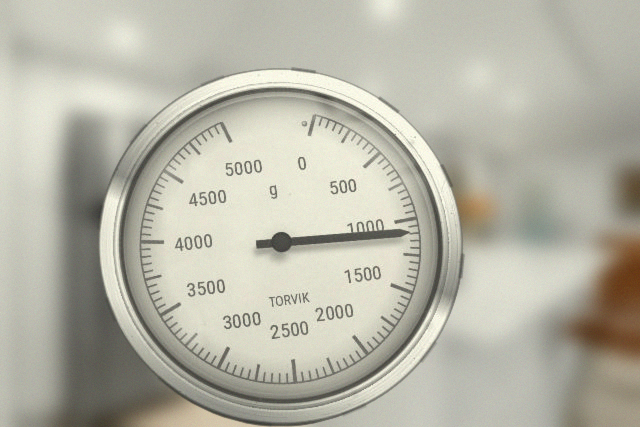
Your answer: 1100
